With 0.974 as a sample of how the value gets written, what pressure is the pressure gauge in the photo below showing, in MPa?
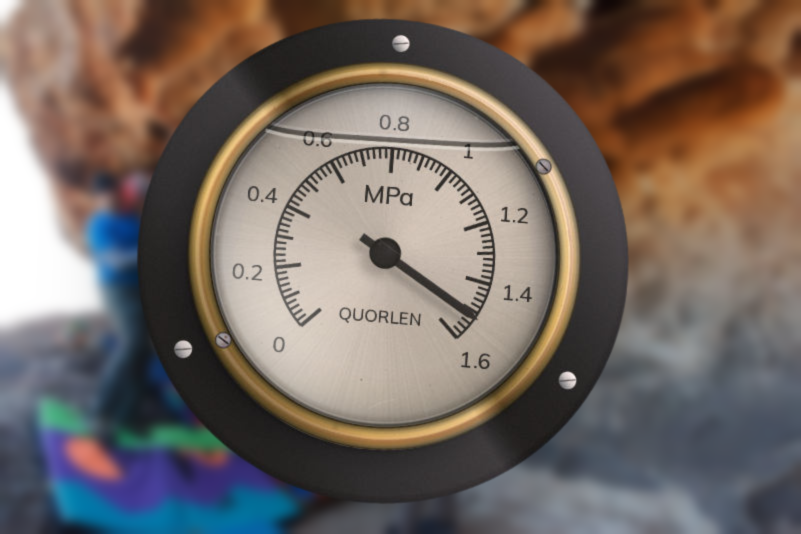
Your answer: 1.52
